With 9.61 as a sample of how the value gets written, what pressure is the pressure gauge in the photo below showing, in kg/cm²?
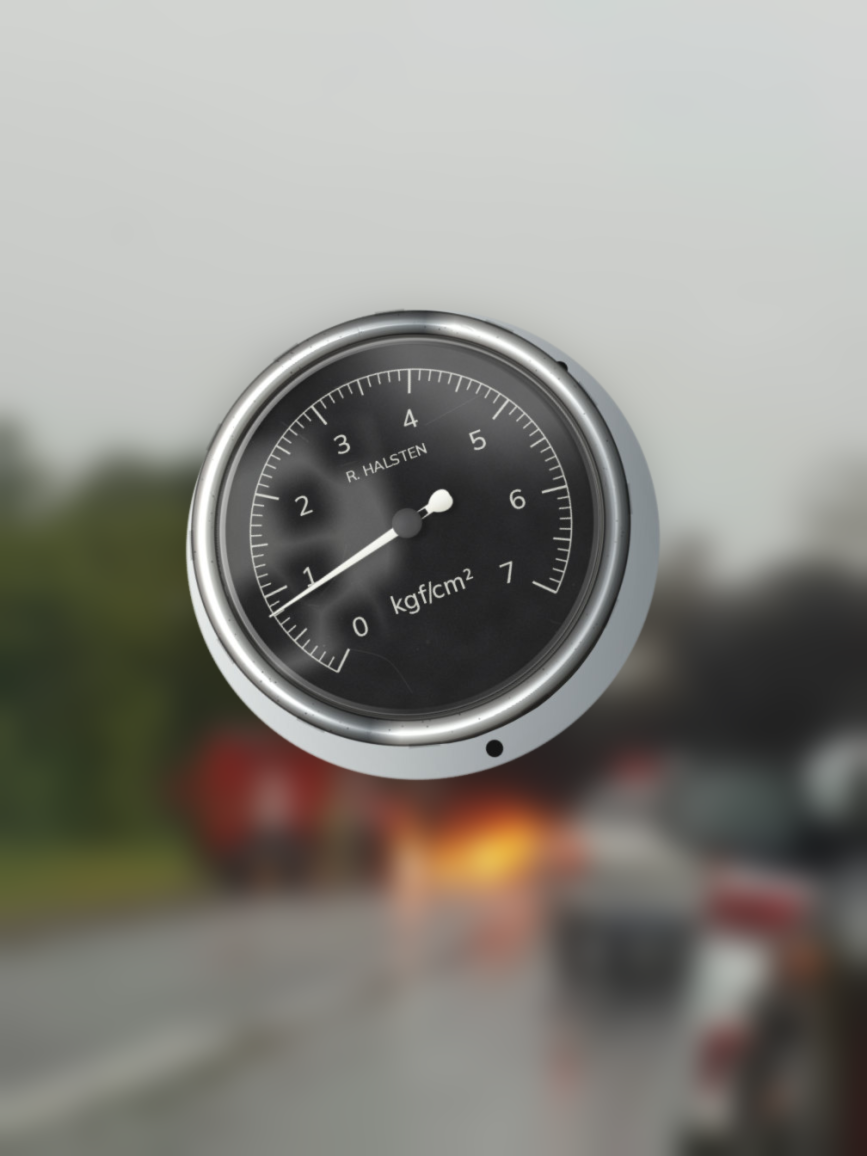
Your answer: 0.8
